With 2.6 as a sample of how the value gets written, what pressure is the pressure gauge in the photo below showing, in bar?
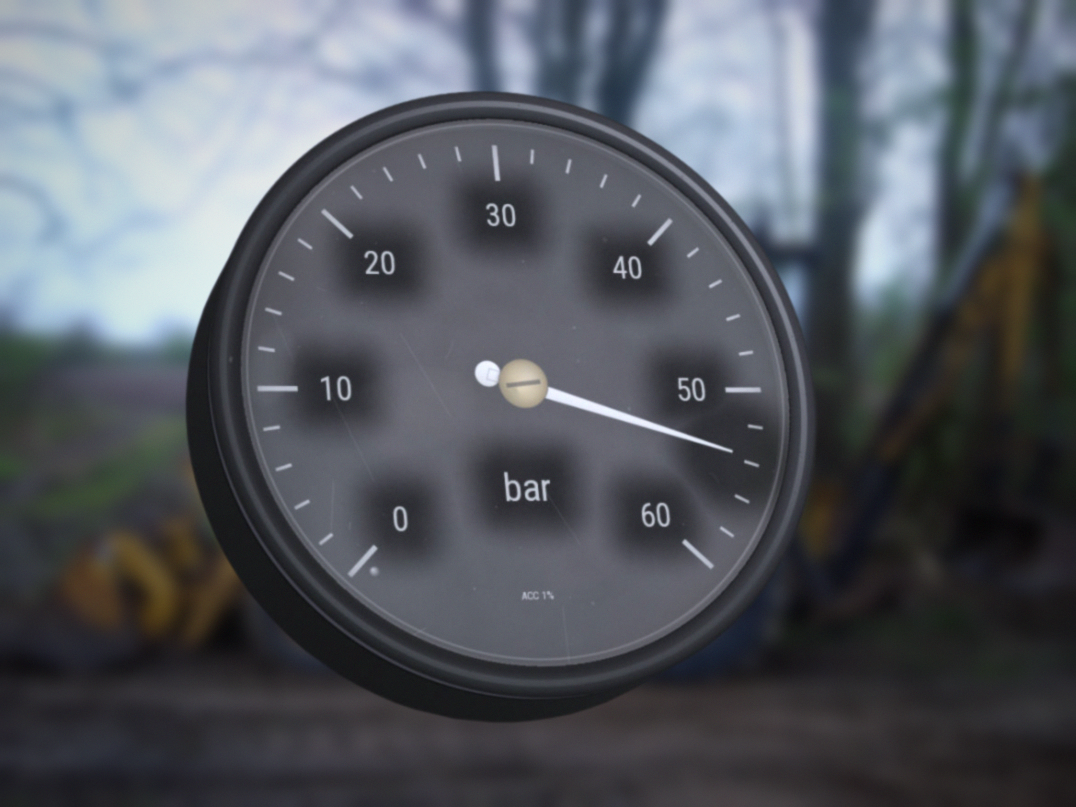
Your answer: 54
